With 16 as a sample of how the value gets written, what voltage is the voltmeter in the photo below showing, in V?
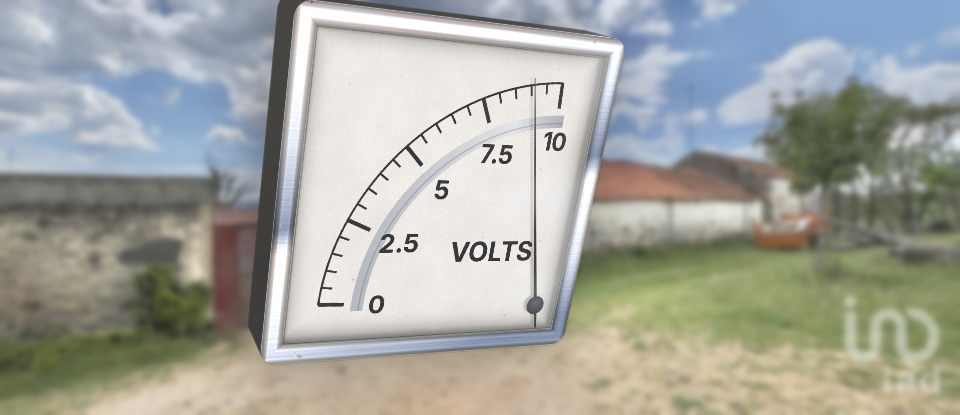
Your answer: 9
